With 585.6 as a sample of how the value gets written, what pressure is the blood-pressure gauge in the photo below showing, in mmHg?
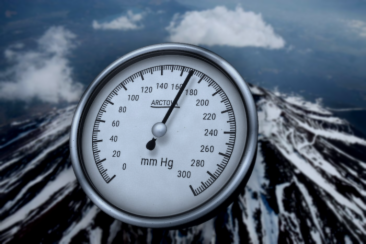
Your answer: 170
